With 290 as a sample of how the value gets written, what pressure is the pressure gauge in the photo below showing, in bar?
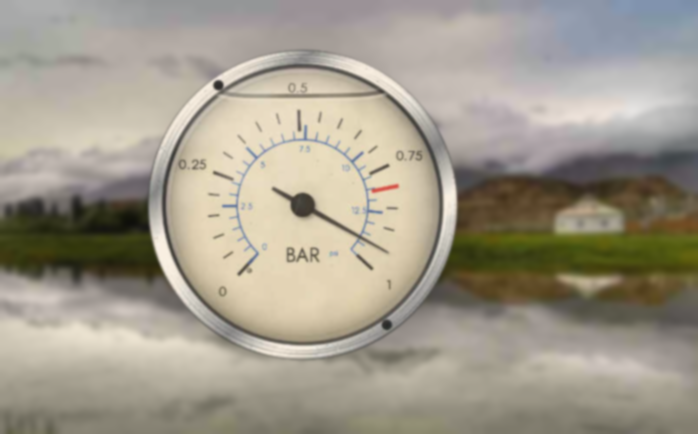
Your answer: 0.95
